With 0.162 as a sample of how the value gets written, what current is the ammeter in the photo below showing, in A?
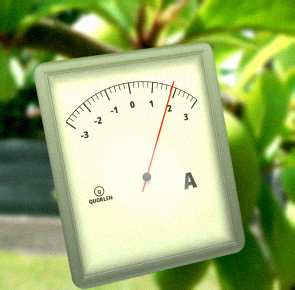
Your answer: 1.8
